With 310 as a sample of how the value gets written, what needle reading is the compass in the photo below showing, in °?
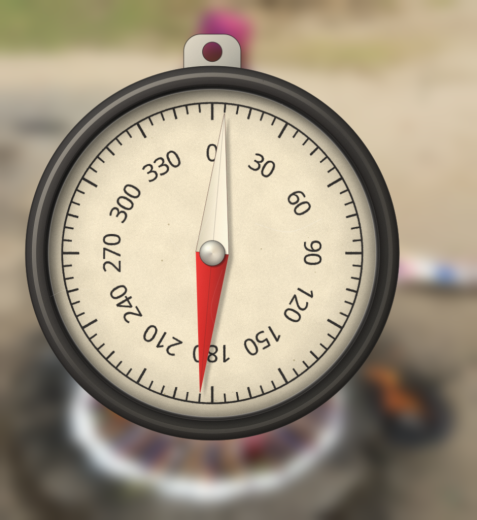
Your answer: 185
